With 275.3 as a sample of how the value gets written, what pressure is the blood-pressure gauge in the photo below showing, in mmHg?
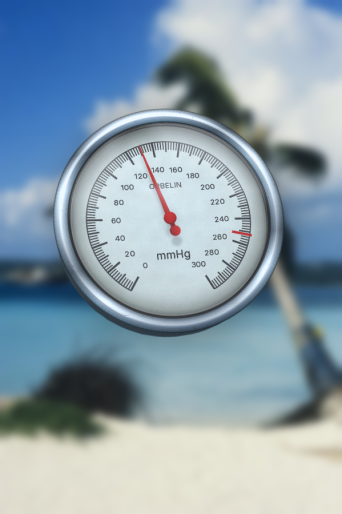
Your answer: 130
